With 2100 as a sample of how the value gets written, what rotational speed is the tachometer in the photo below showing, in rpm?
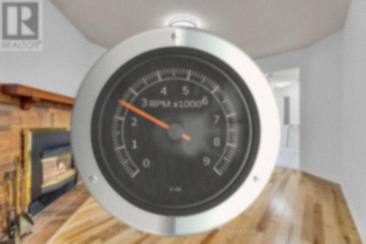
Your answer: 2500
